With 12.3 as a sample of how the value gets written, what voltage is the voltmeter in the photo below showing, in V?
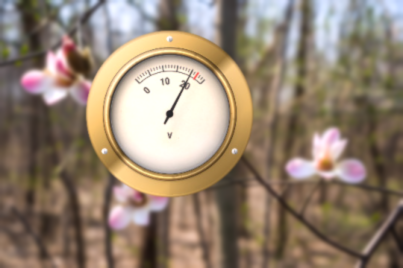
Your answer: 20
